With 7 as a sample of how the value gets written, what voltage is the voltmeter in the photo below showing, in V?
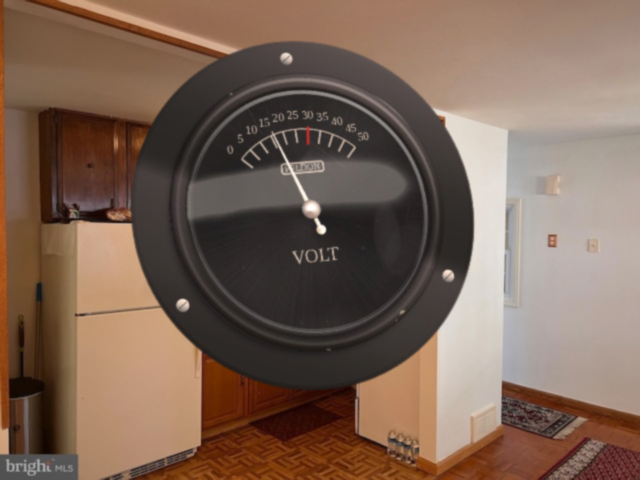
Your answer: 15
